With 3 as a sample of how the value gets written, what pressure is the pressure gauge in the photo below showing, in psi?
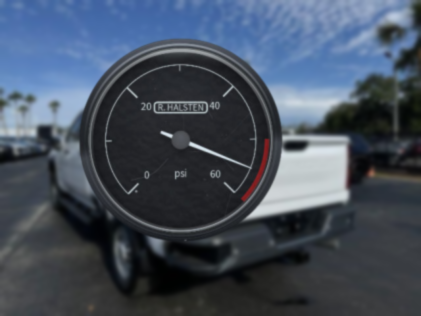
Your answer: 55
